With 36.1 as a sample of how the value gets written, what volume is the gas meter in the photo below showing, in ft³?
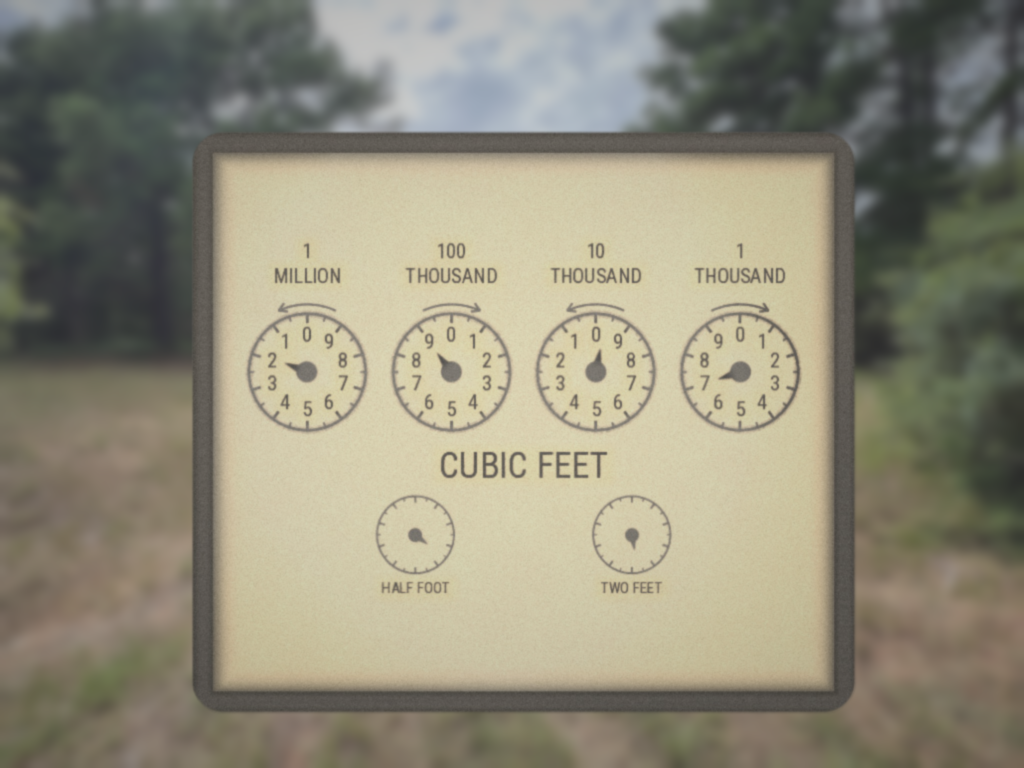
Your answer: 189700
